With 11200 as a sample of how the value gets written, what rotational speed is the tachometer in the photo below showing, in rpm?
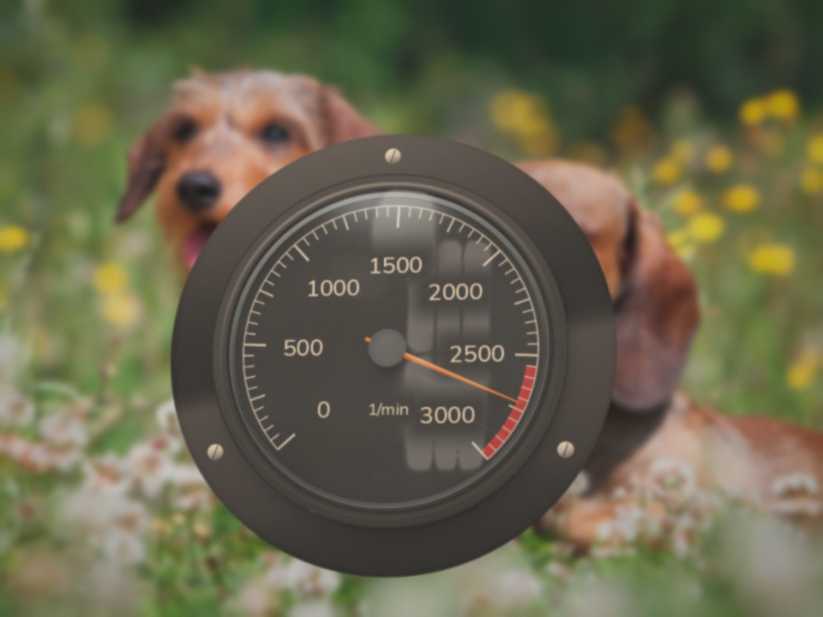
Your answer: 2725
